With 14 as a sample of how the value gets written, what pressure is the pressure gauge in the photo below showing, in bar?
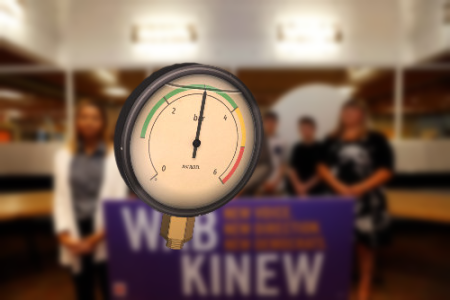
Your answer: 3
